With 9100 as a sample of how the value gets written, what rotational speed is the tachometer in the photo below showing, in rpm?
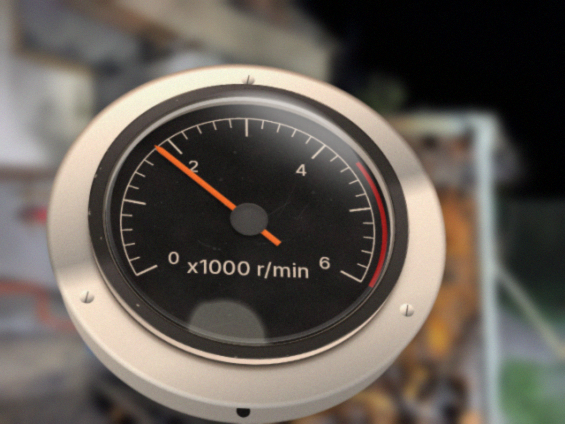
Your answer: 1800
